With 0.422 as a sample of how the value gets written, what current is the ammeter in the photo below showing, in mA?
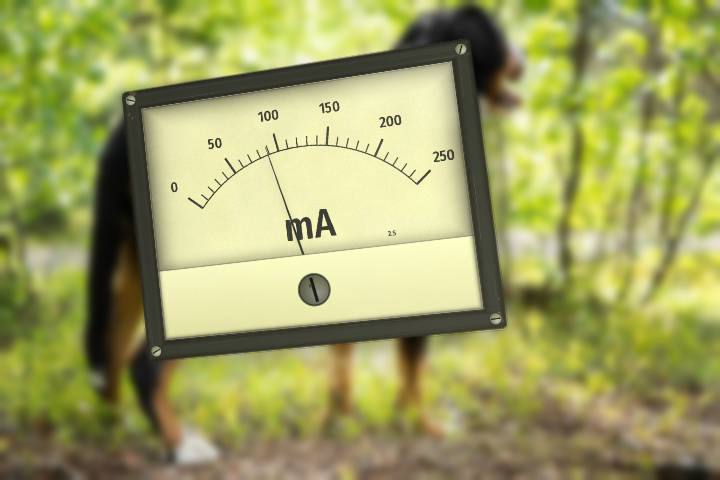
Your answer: 90
